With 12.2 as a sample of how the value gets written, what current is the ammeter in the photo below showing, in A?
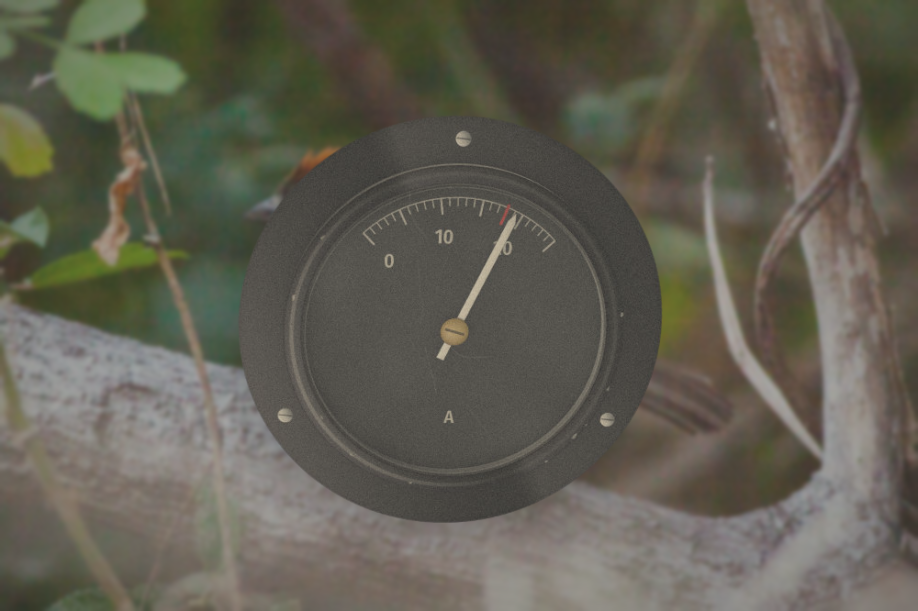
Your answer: 19
